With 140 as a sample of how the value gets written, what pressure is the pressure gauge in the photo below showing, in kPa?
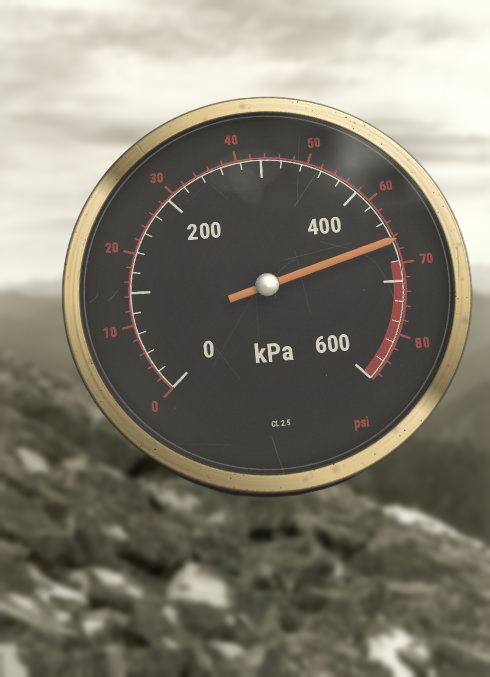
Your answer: 460
